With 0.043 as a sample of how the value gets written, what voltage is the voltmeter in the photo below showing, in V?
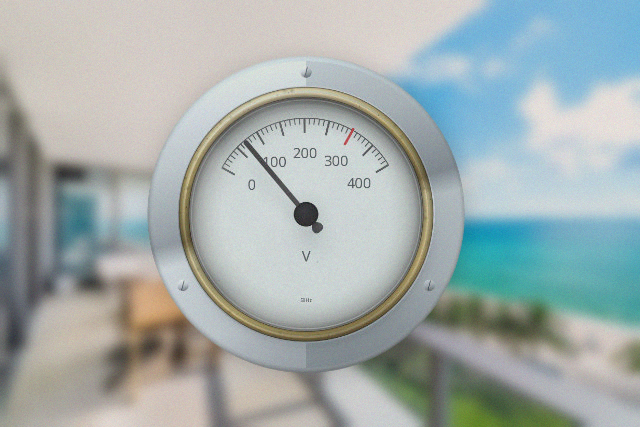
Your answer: 70
